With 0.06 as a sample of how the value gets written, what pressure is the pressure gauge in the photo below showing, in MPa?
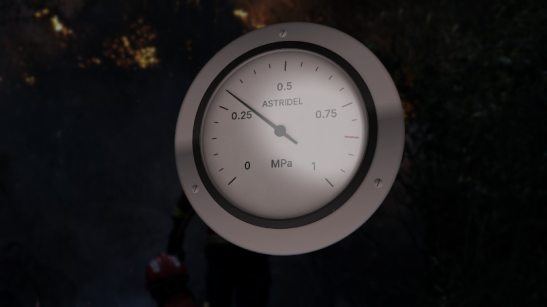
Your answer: 0.3
